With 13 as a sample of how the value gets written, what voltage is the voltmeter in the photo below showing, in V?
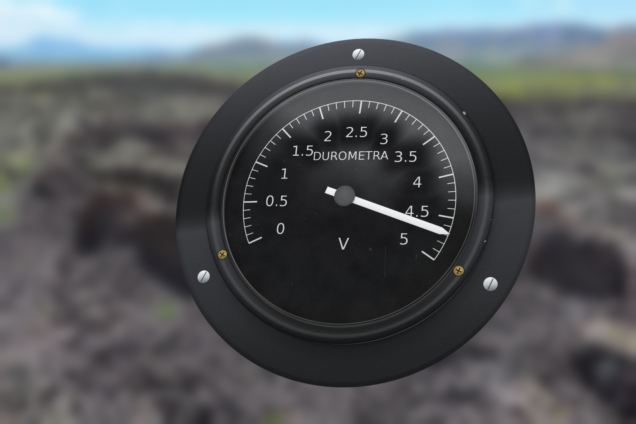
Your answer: 4.7
